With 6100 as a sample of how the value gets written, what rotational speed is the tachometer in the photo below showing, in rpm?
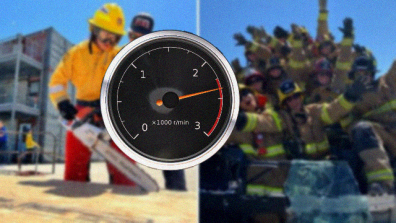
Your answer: 2375
